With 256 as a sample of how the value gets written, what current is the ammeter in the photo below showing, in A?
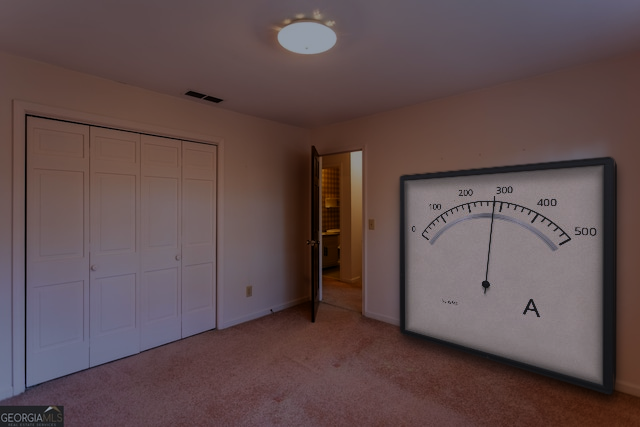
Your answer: 280
